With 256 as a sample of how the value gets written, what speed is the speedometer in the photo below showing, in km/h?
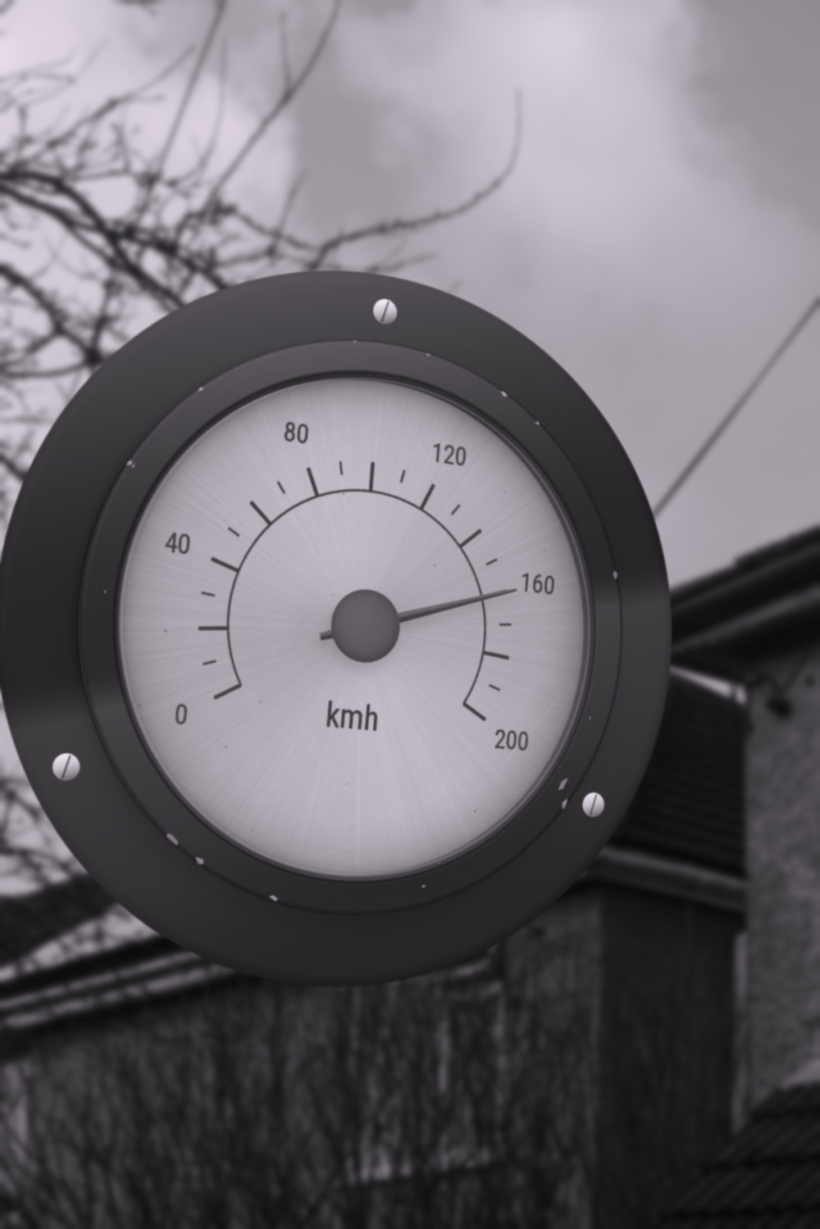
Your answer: 160
